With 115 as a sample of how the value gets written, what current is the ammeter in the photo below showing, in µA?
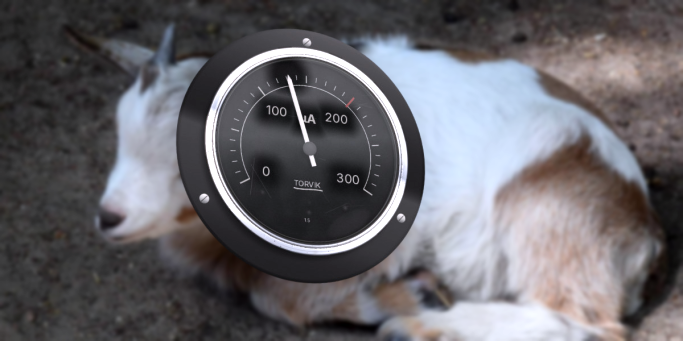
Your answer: 130
